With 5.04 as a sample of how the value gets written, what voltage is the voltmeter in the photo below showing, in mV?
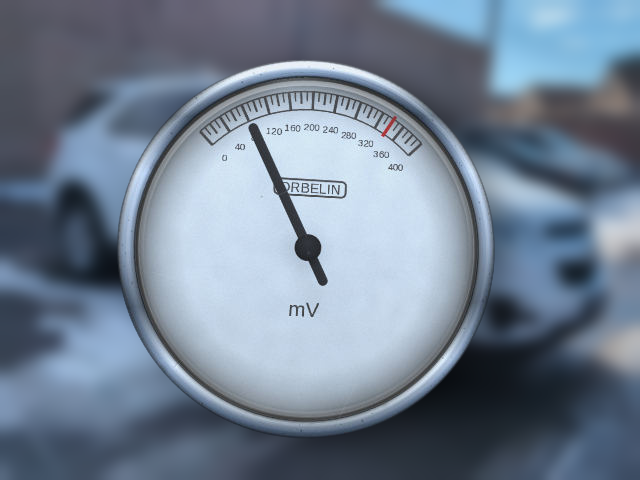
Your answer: 80
